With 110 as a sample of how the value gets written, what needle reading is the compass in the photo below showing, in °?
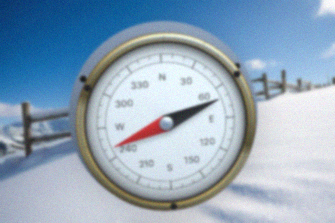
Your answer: 250
